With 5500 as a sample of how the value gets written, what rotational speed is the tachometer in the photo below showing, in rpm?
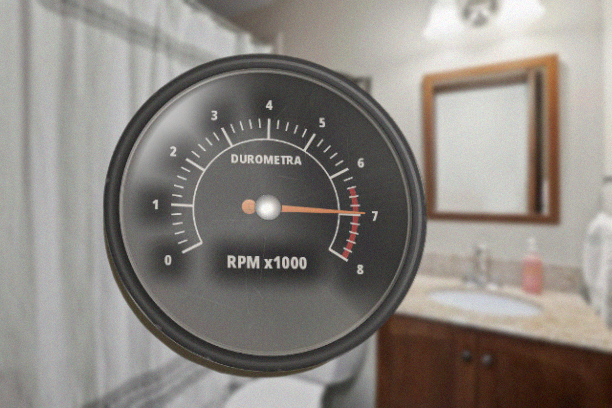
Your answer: 7000
